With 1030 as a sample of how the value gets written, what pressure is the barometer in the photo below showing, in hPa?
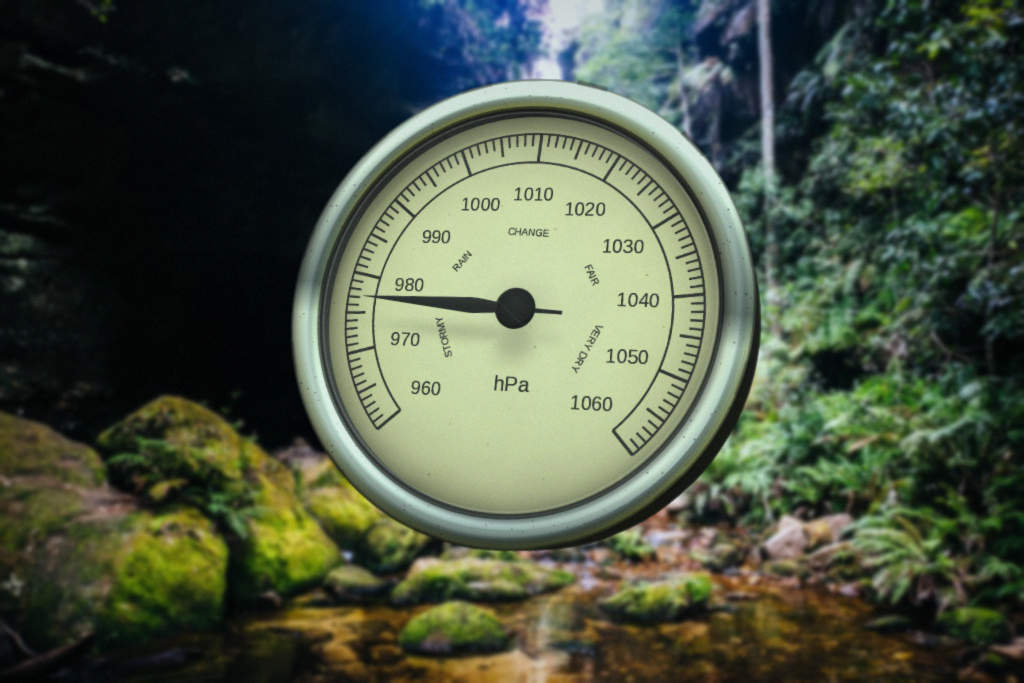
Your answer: 977
